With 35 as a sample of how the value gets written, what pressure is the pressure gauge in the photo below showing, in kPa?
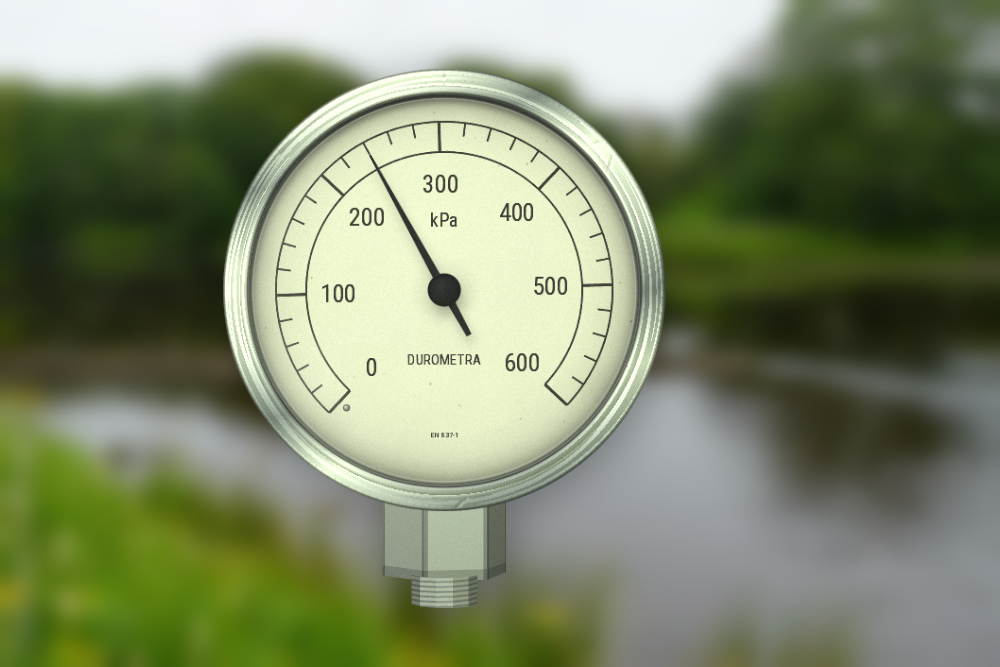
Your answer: 240
